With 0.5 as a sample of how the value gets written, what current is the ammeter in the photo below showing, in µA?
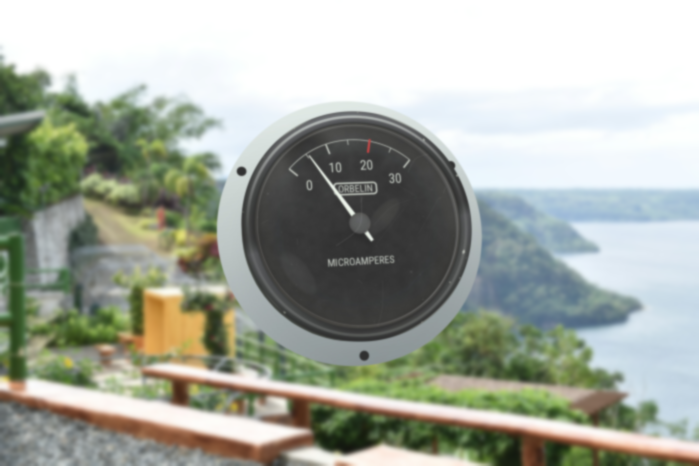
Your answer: 5
